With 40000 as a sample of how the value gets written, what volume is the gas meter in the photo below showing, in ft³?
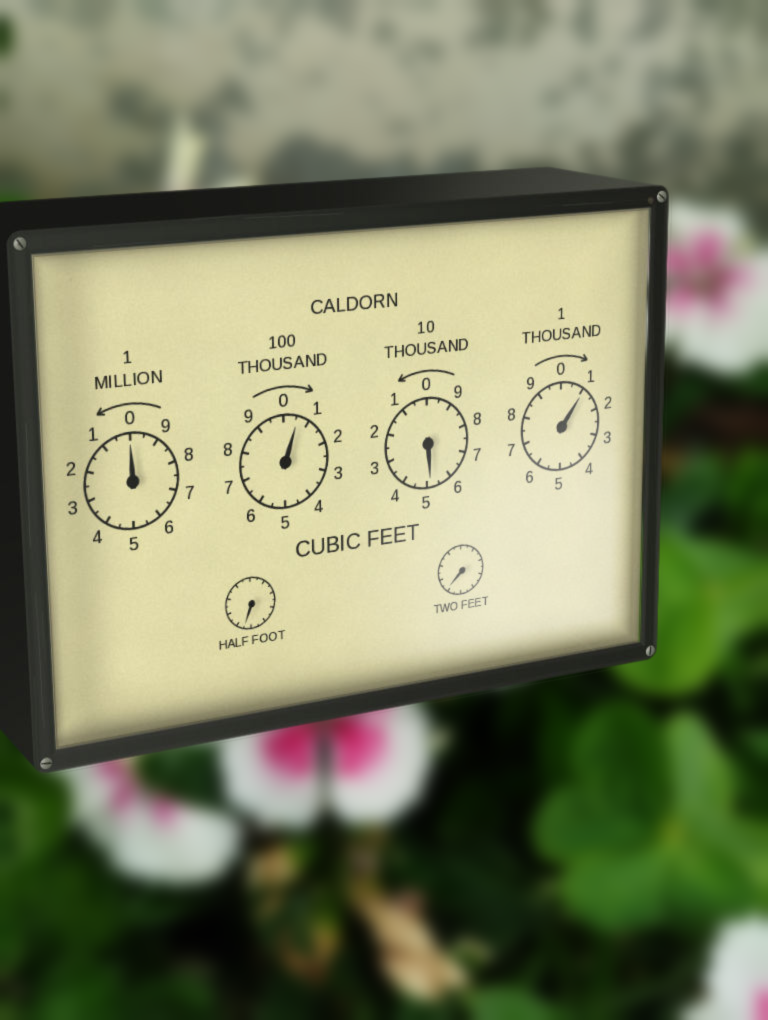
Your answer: 5100
